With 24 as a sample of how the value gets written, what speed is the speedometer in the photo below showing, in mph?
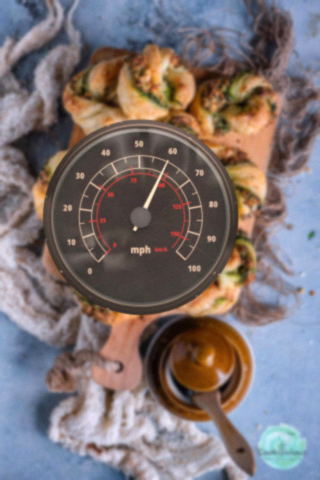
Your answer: 60
